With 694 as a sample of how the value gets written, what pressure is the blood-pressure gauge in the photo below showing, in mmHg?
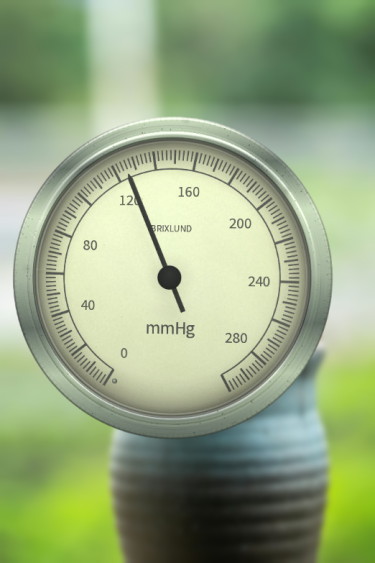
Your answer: 126
